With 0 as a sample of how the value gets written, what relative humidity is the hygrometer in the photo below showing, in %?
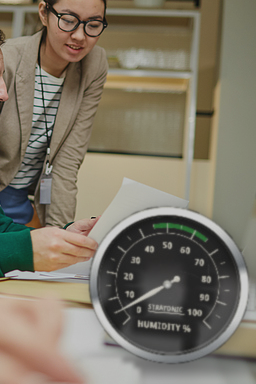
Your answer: 5
